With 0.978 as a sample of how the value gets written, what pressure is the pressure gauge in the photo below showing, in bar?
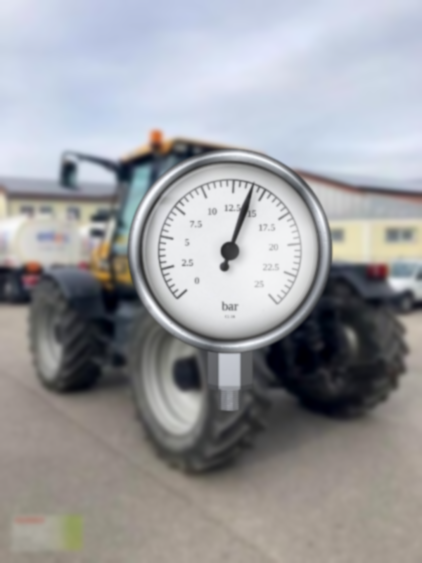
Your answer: 14
